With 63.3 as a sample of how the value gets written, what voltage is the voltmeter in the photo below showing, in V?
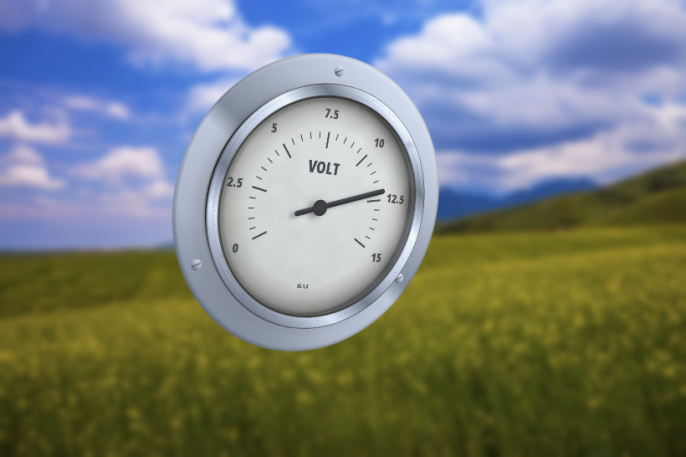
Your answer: 12
